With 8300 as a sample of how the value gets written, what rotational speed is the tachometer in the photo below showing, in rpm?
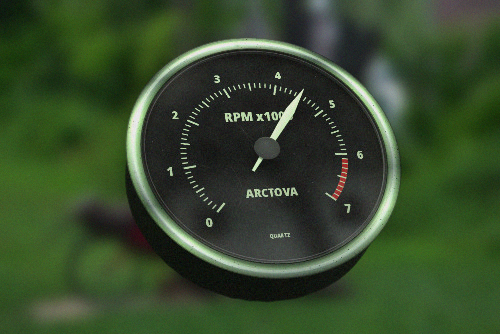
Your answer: 4500
